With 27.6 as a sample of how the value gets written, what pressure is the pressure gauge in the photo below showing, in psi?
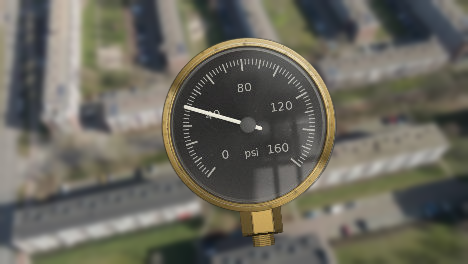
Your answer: 40
